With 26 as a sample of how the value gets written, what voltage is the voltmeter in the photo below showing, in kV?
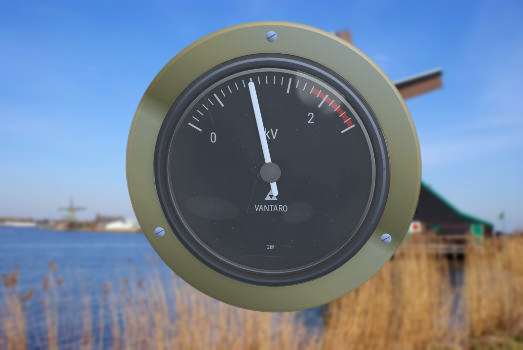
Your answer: 1
